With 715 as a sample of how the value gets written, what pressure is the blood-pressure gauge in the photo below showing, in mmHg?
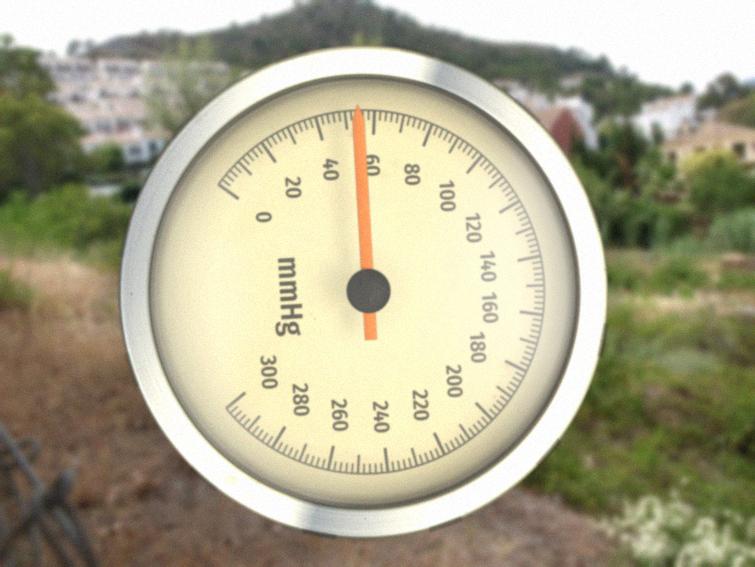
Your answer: 54
